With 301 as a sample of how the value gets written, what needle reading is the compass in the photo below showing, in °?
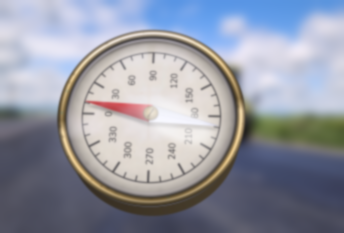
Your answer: 10
